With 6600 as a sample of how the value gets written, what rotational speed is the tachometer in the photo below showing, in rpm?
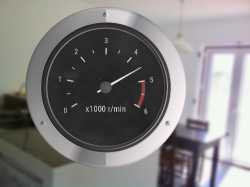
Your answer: 4500
